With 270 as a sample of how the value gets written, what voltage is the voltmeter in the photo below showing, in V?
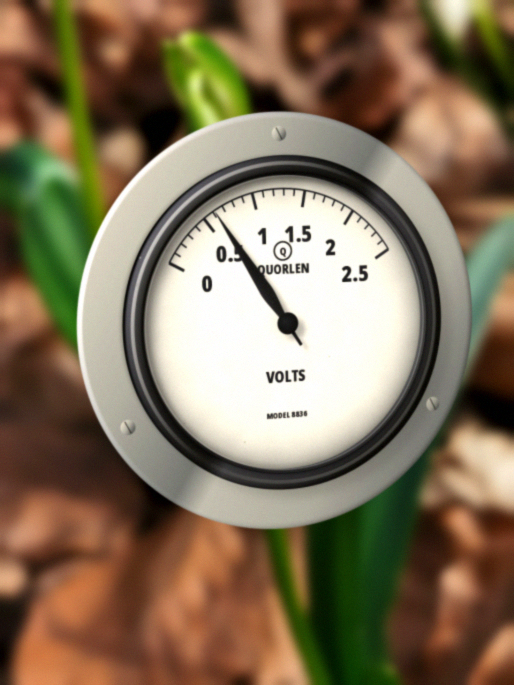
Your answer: 0.6
